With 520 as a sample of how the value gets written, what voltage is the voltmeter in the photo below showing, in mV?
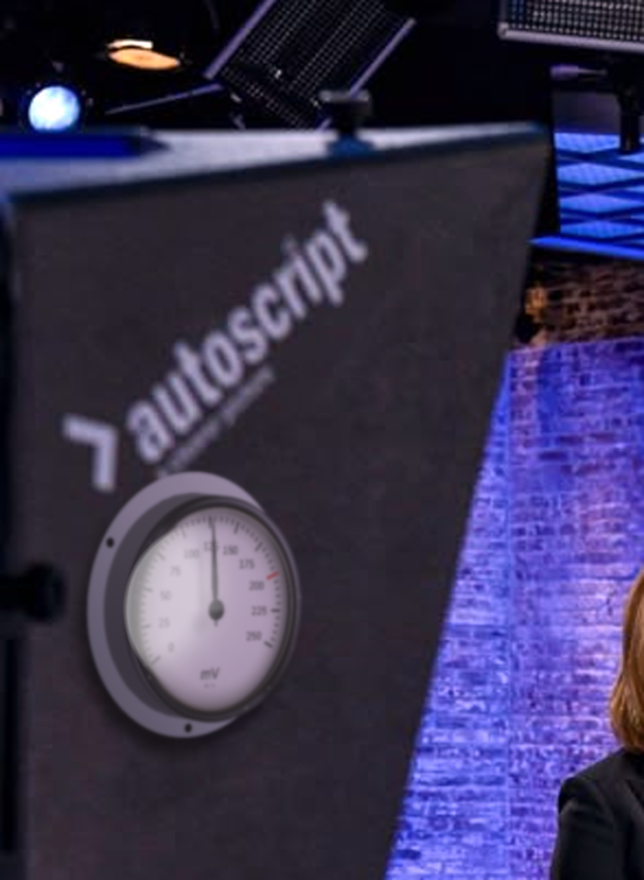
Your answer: 125
